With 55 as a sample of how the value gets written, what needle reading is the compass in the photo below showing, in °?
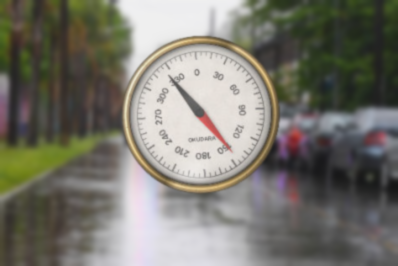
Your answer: 145
